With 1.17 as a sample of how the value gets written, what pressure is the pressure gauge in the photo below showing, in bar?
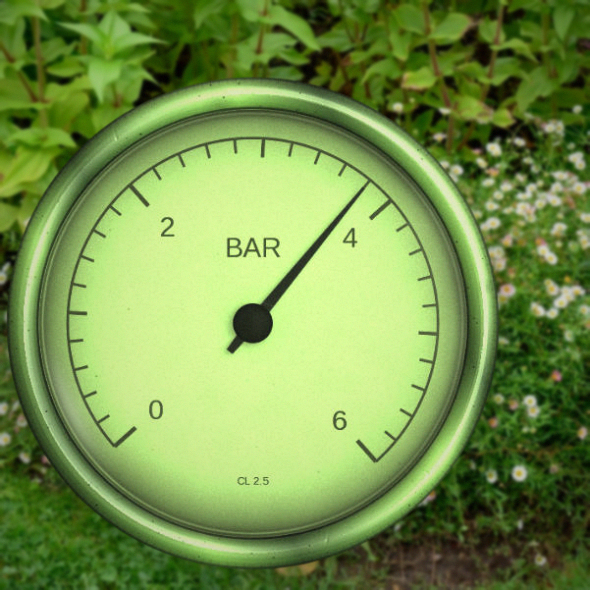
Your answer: 3.8
